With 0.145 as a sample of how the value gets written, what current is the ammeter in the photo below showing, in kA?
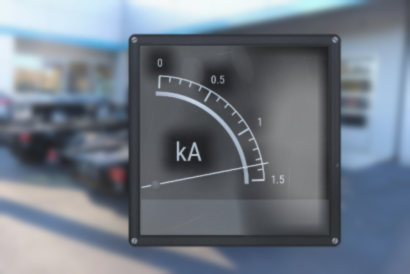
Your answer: 1.35
